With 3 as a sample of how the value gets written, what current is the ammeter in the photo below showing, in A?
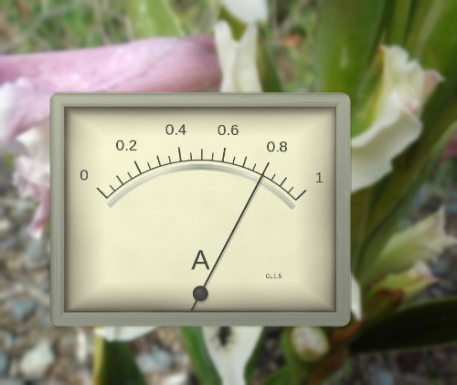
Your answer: 0.8
